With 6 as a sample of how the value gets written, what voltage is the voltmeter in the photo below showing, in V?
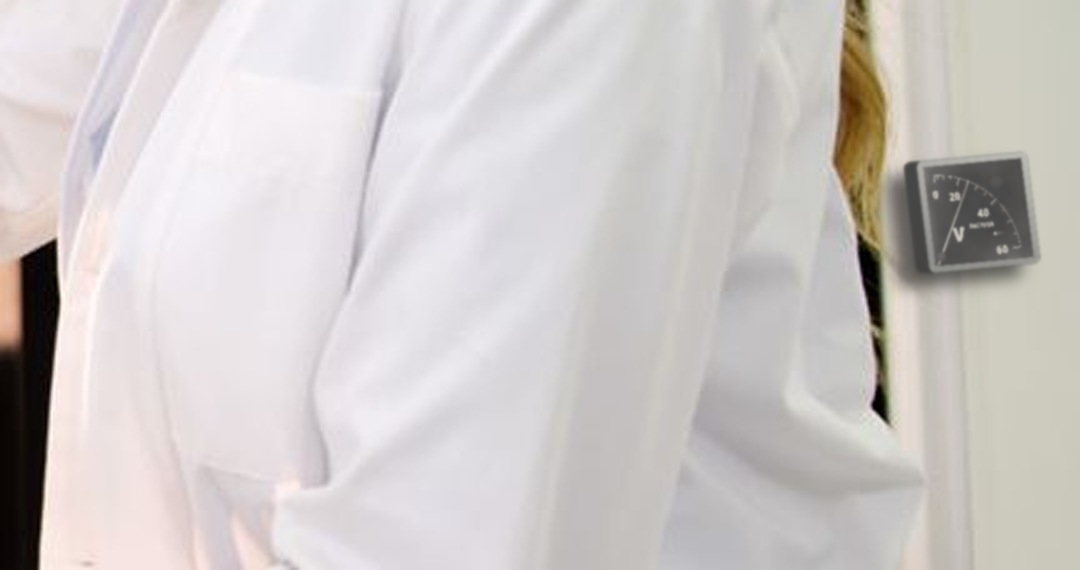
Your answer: 25
